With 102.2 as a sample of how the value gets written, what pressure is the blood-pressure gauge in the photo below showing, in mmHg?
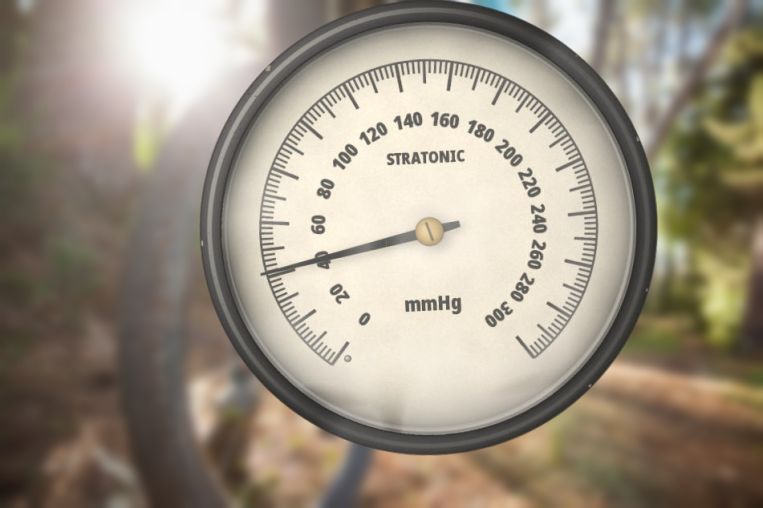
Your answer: 42
